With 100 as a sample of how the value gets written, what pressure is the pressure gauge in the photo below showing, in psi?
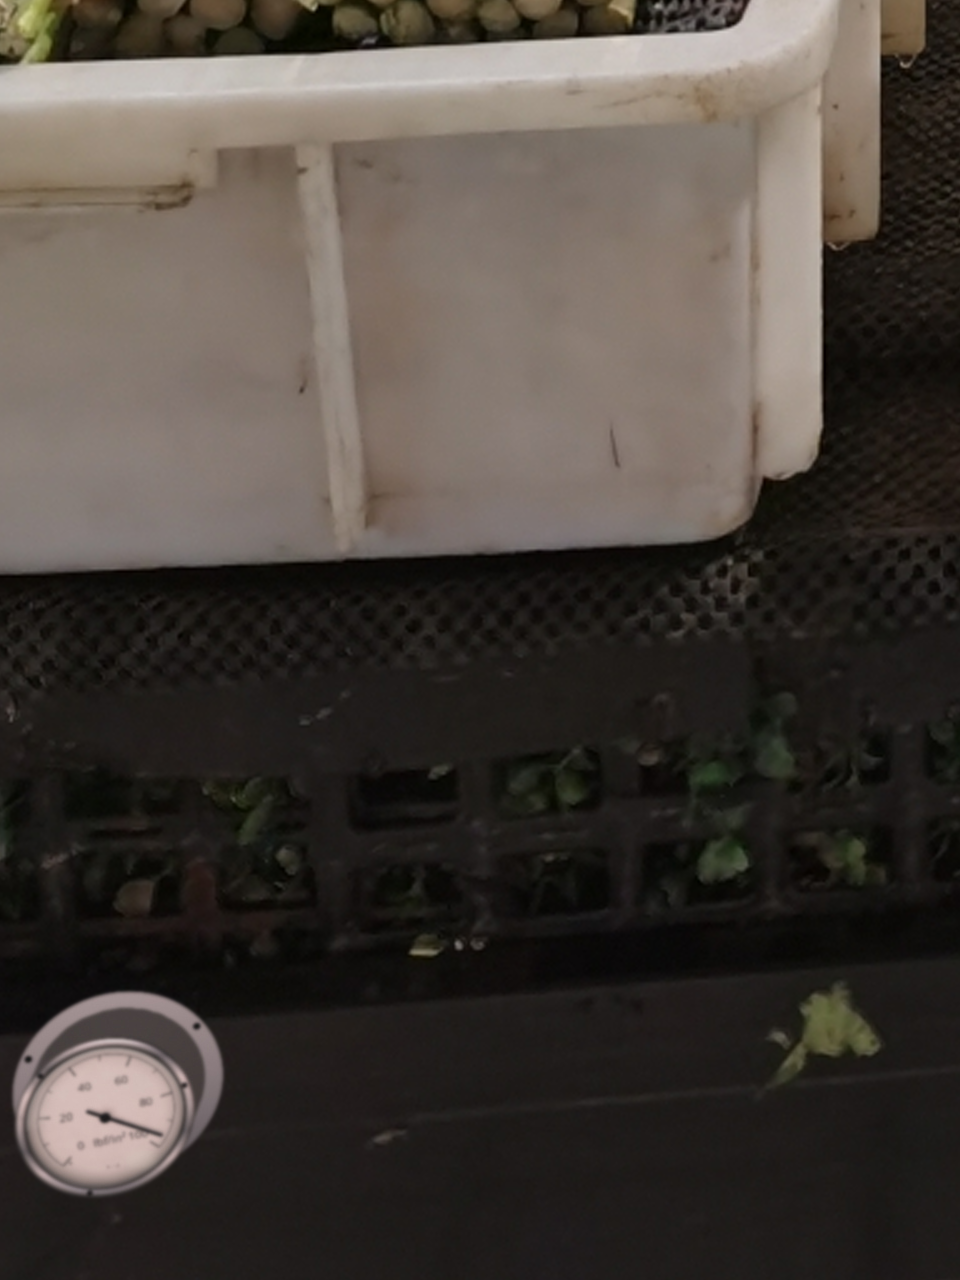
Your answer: 95
